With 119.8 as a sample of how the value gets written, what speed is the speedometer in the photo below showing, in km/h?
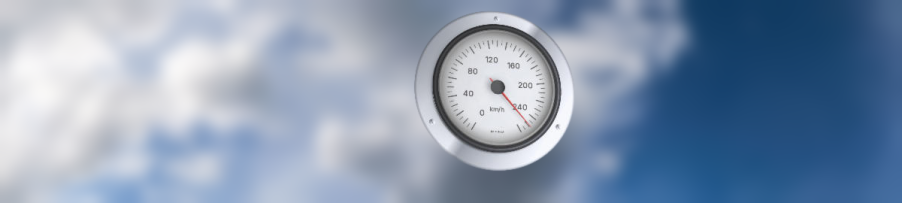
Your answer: 250
